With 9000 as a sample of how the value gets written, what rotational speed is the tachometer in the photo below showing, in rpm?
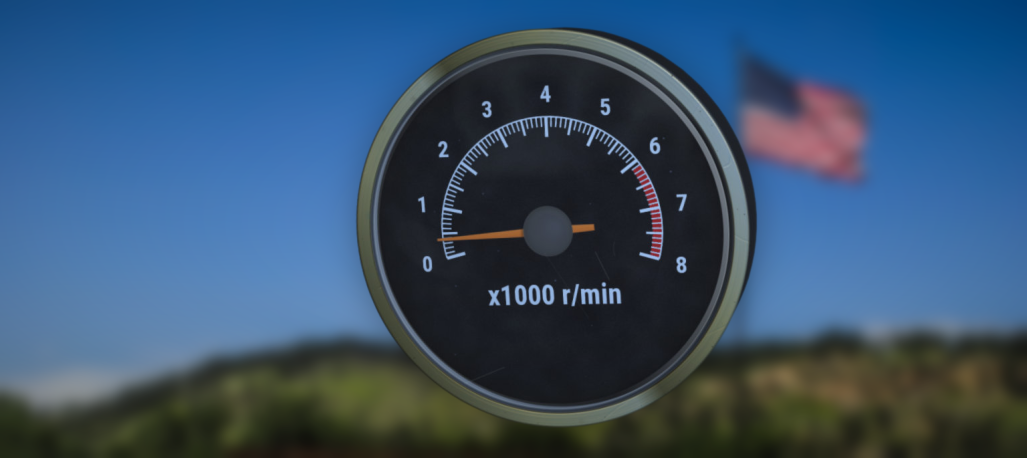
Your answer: 400
